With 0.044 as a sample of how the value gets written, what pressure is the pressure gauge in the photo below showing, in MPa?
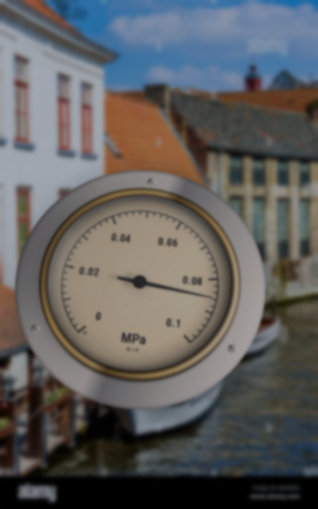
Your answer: 0.086
